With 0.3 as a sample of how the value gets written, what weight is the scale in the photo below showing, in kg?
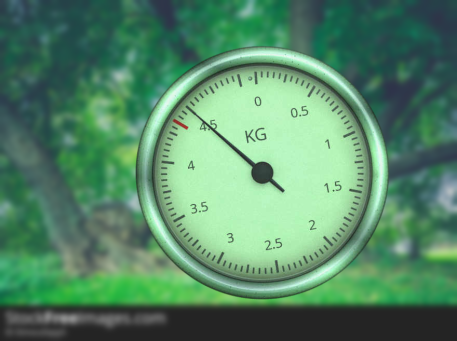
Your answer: 4.5
